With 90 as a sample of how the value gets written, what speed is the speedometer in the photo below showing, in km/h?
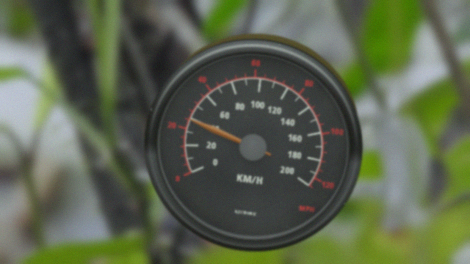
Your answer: 40
